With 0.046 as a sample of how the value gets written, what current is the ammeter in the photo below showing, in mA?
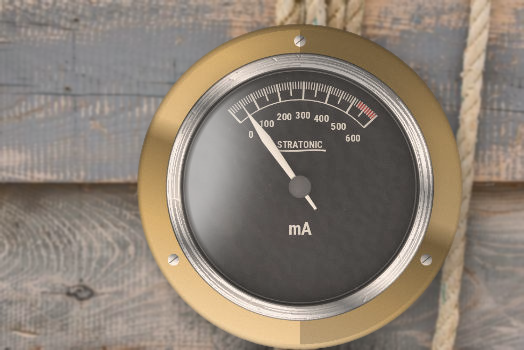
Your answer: 50
